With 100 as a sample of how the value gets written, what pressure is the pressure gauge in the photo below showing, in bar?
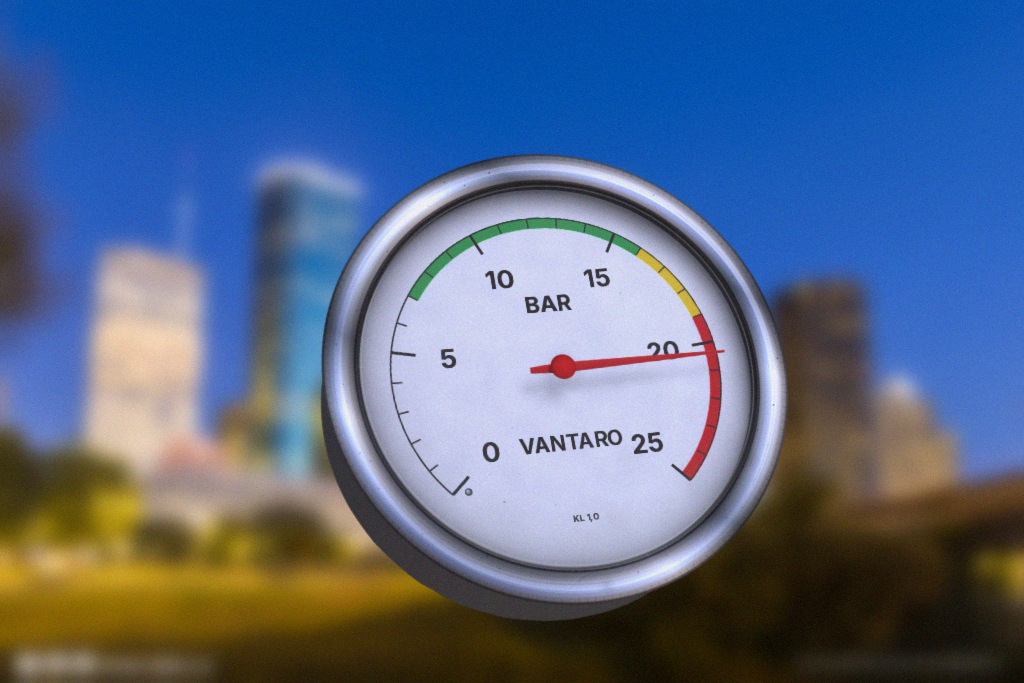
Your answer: 20.5
